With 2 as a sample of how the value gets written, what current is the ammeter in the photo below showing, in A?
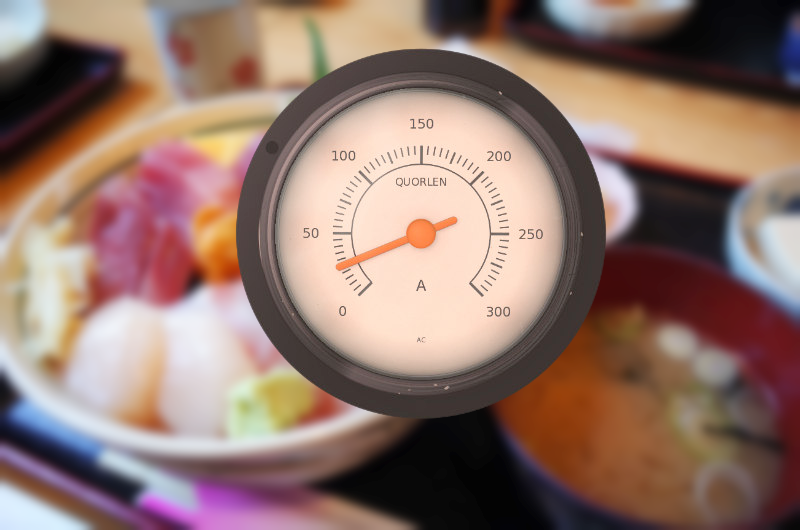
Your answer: 25
